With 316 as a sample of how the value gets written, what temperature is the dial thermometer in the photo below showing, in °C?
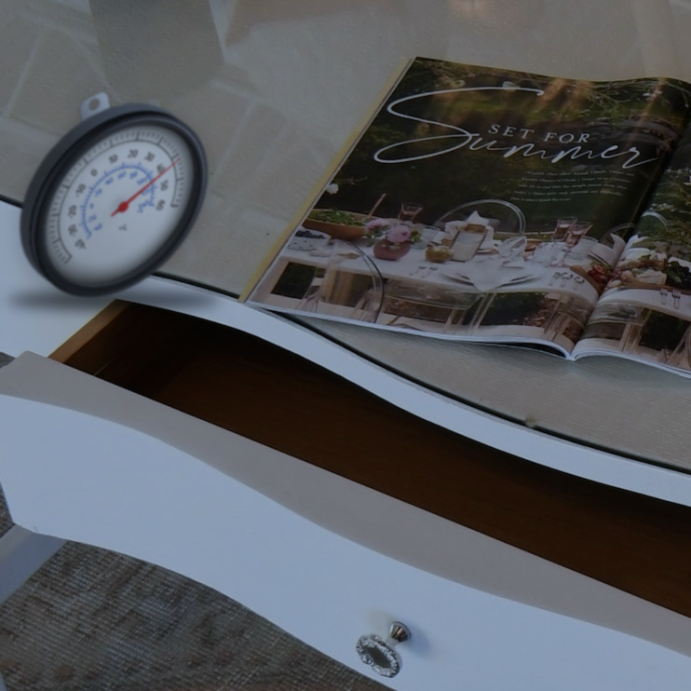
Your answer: 40
